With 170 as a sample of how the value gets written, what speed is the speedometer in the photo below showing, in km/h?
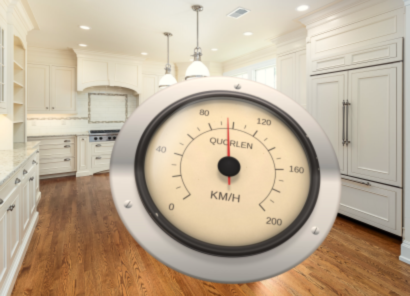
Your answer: 95
